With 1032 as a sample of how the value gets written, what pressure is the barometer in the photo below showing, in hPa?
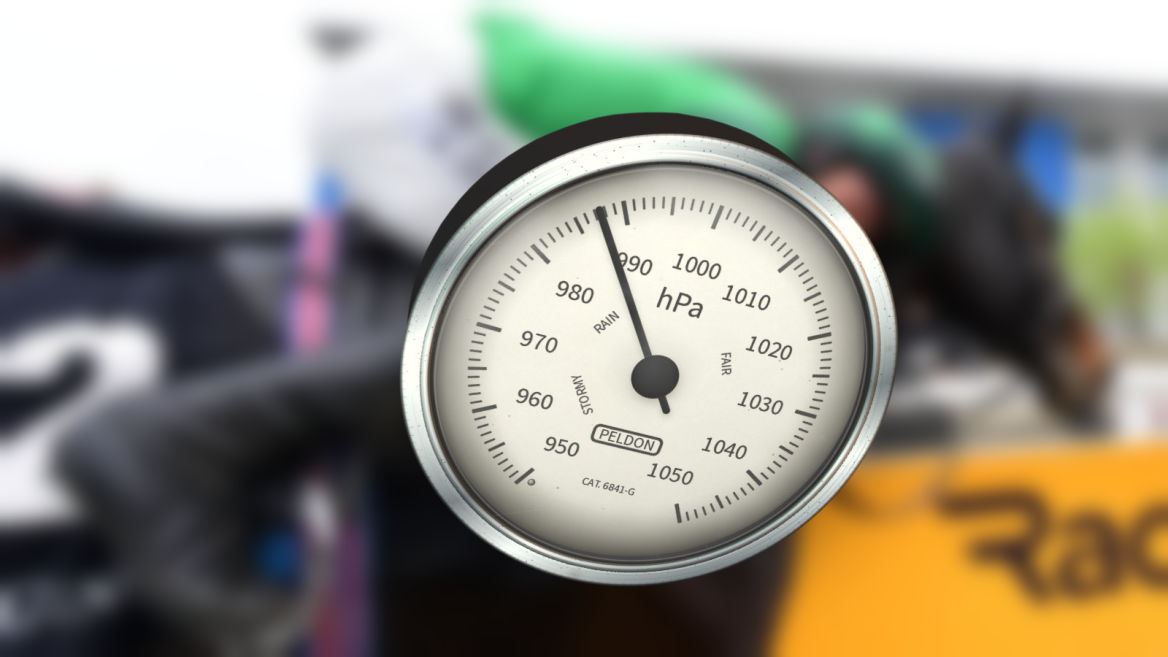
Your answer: 987.5
